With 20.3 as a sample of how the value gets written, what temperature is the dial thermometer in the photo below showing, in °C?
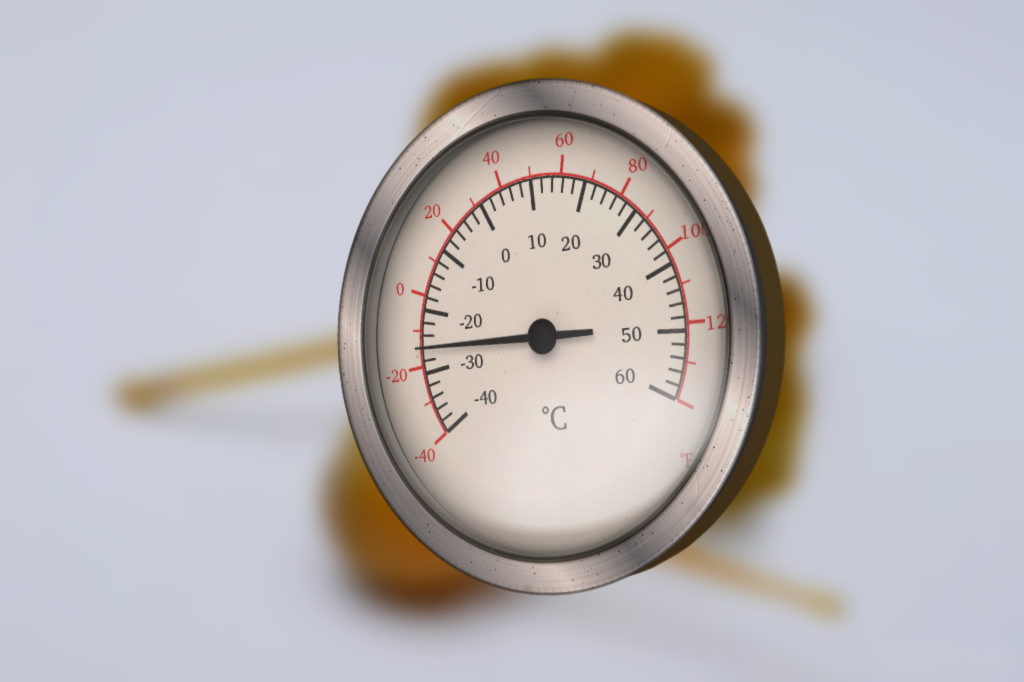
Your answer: -26
